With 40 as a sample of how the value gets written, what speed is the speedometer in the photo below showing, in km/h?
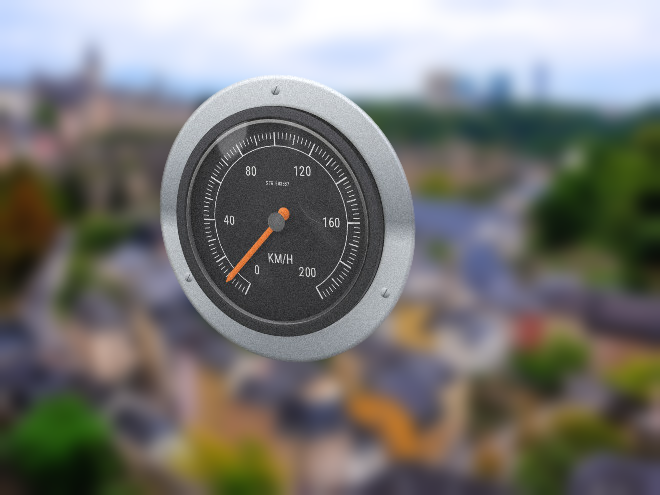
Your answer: 10
